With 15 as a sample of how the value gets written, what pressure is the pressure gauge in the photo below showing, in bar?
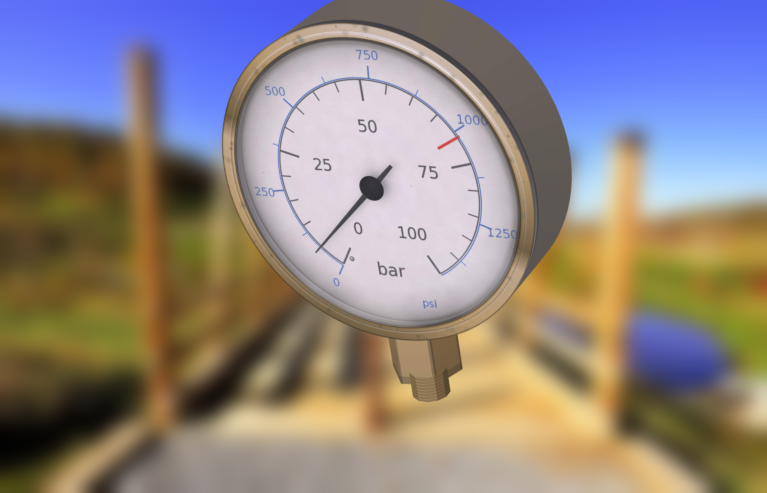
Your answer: 5
